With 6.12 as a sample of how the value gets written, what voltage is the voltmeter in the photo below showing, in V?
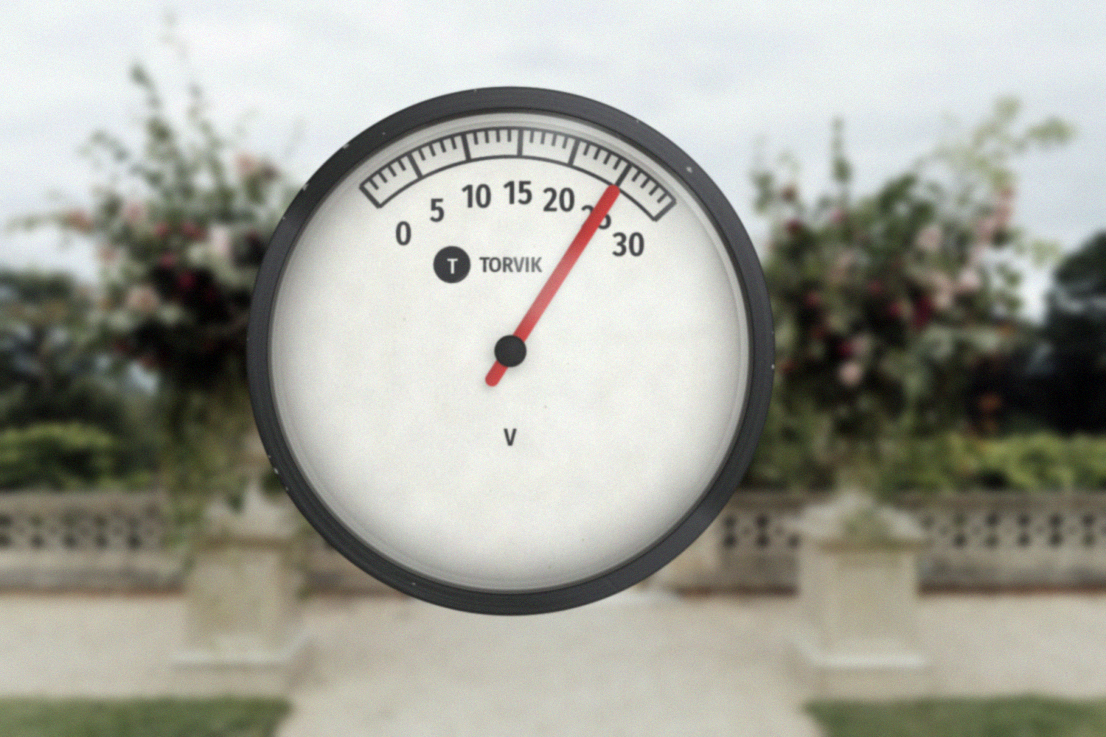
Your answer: 25
